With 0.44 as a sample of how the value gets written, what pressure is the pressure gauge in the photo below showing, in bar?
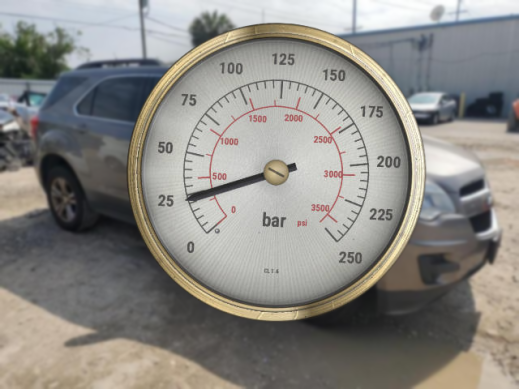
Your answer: 22.5
